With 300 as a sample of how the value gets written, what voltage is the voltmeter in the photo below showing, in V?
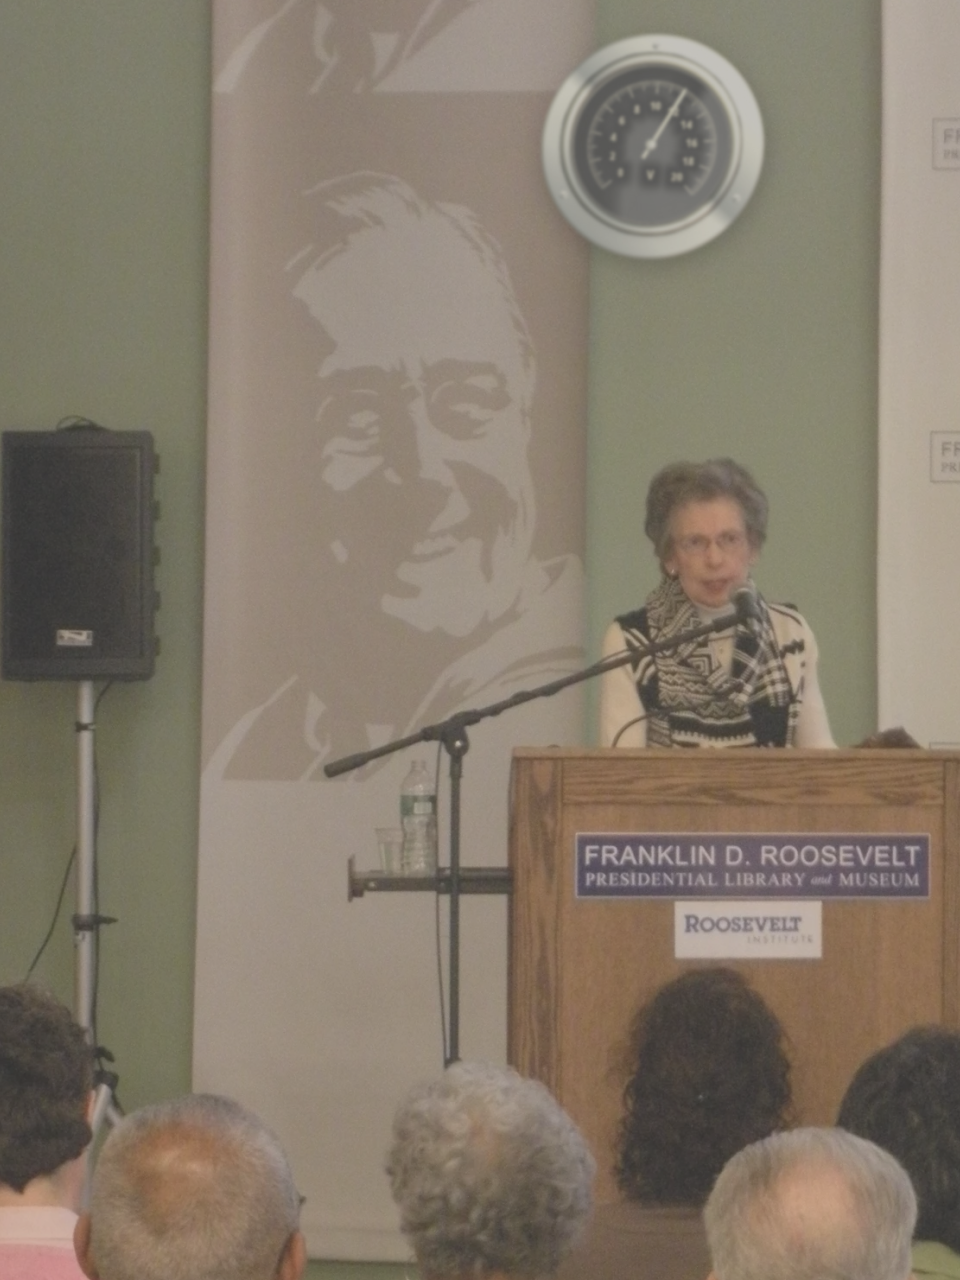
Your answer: 12
